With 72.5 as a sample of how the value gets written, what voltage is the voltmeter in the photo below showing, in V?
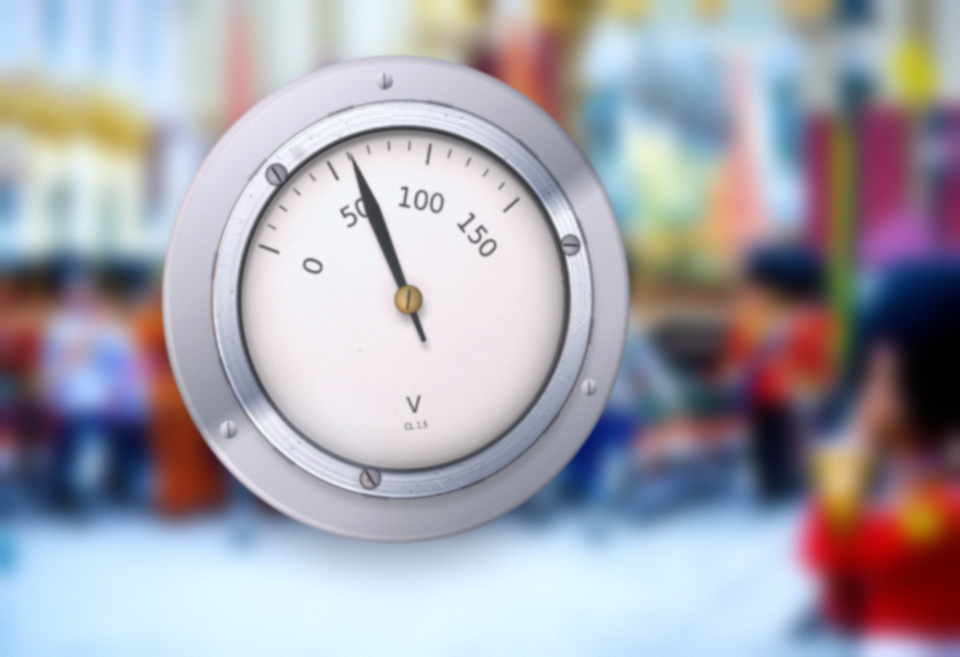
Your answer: 60
